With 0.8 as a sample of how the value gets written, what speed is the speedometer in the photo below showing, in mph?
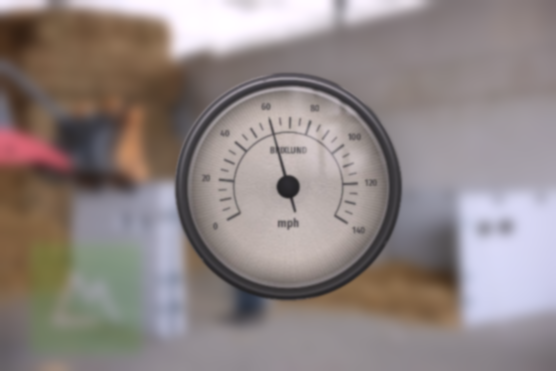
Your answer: 60
